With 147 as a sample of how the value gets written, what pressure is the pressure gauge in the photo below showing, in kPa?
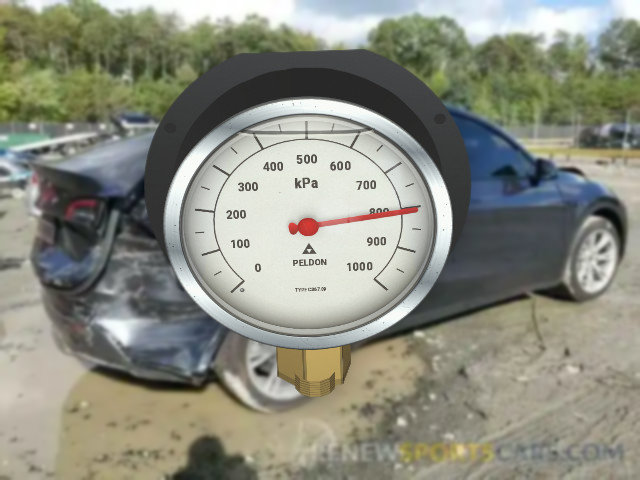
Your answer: 800
